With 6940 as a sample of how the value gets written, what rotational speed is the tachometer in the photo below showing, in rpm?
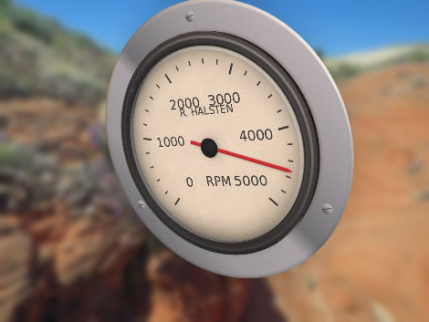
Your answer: 4500
